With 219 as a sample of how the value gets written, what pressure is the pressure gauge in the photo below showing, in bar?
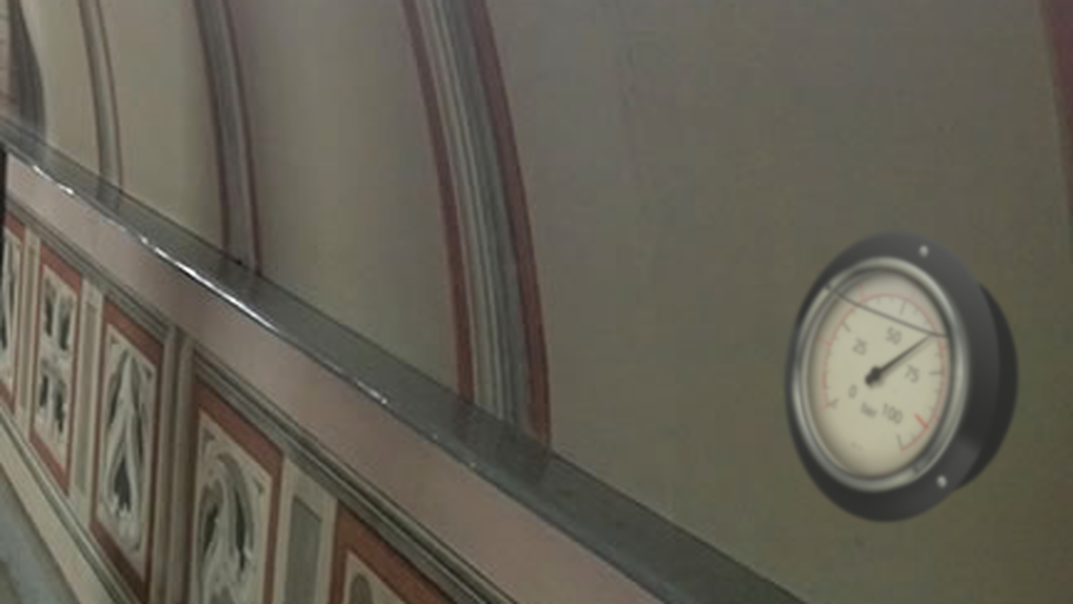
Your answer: 65
